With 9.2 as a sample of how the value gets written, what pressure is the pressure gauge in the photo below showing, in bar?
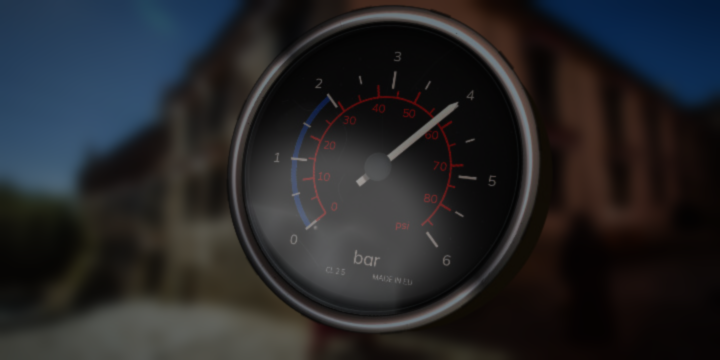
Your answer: 4
